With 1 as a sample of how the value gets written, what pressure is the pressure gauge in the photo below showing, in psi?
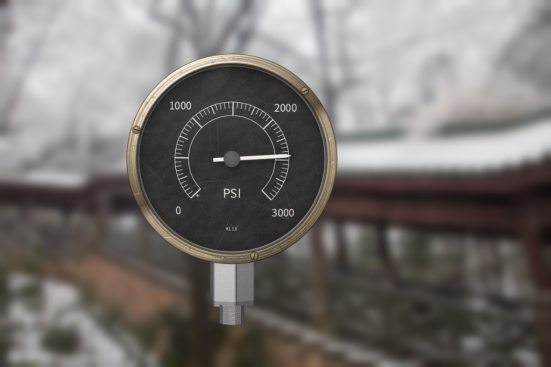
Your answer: 2450
